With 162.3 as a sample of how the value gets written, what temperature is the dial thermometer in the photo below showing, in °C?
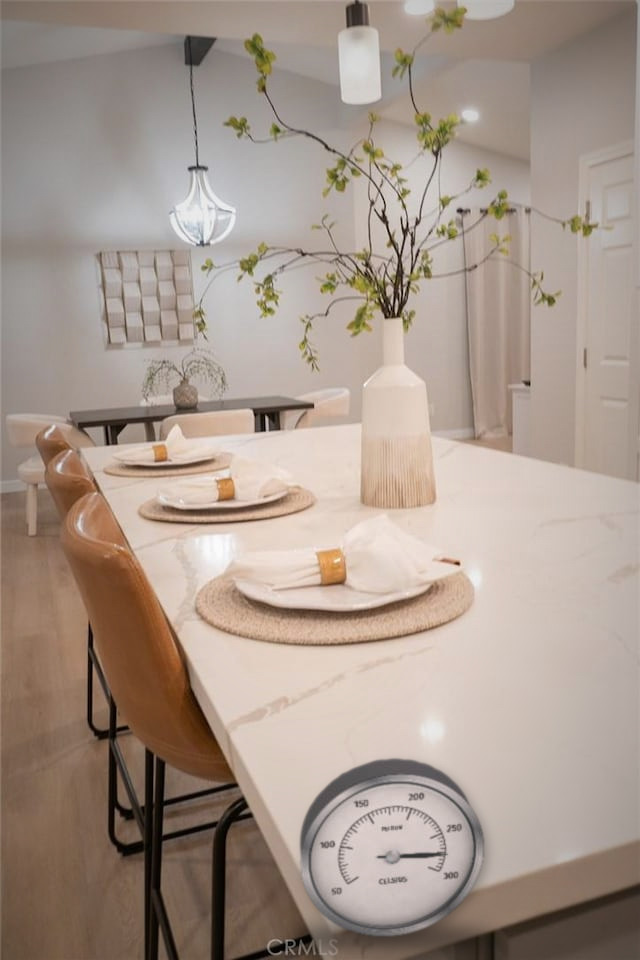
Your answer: 275
